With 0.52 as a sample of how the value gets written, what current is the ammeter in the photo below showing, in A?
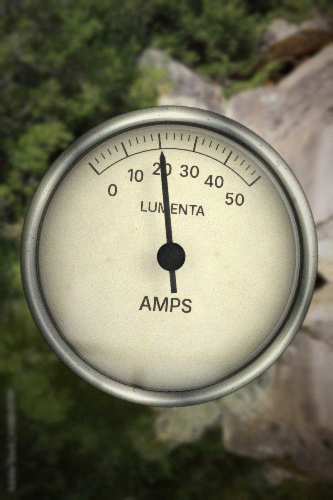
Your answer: 20
